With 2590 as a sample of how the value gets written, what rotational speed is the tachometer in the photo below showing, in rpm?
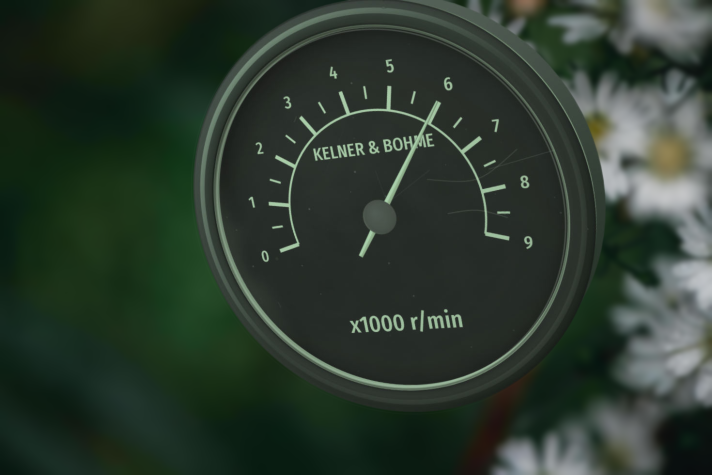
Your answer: 6000
